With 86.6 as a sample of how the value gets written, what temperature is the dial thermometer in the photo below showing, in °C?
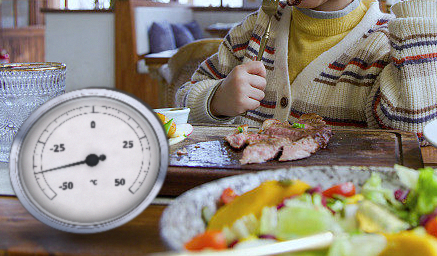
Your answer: -37.5
